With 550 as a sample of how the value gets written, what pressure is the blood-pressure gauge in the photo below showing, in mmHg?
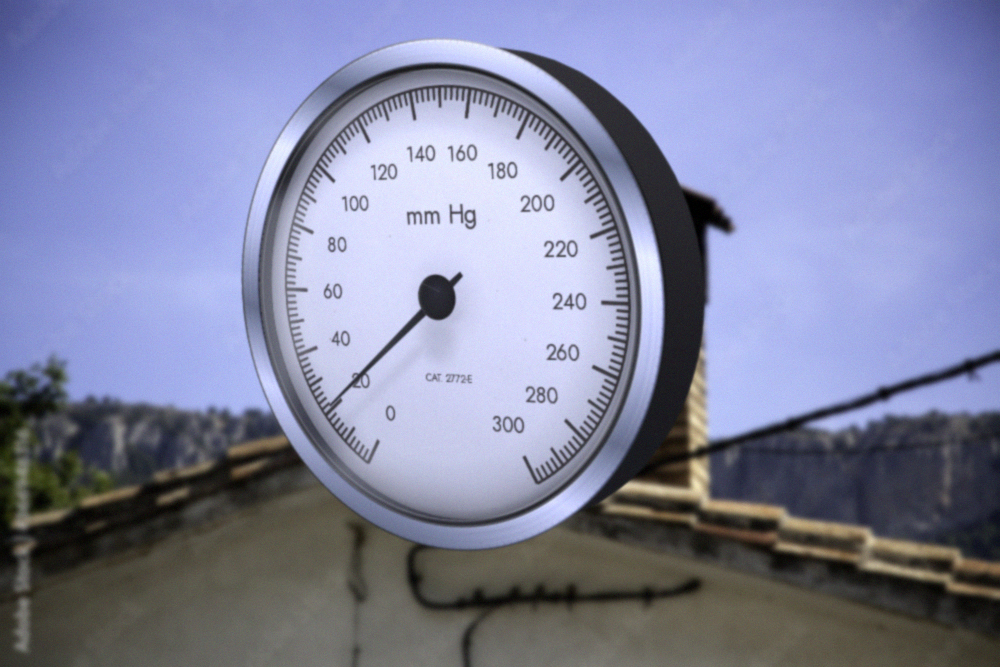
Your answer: 20
